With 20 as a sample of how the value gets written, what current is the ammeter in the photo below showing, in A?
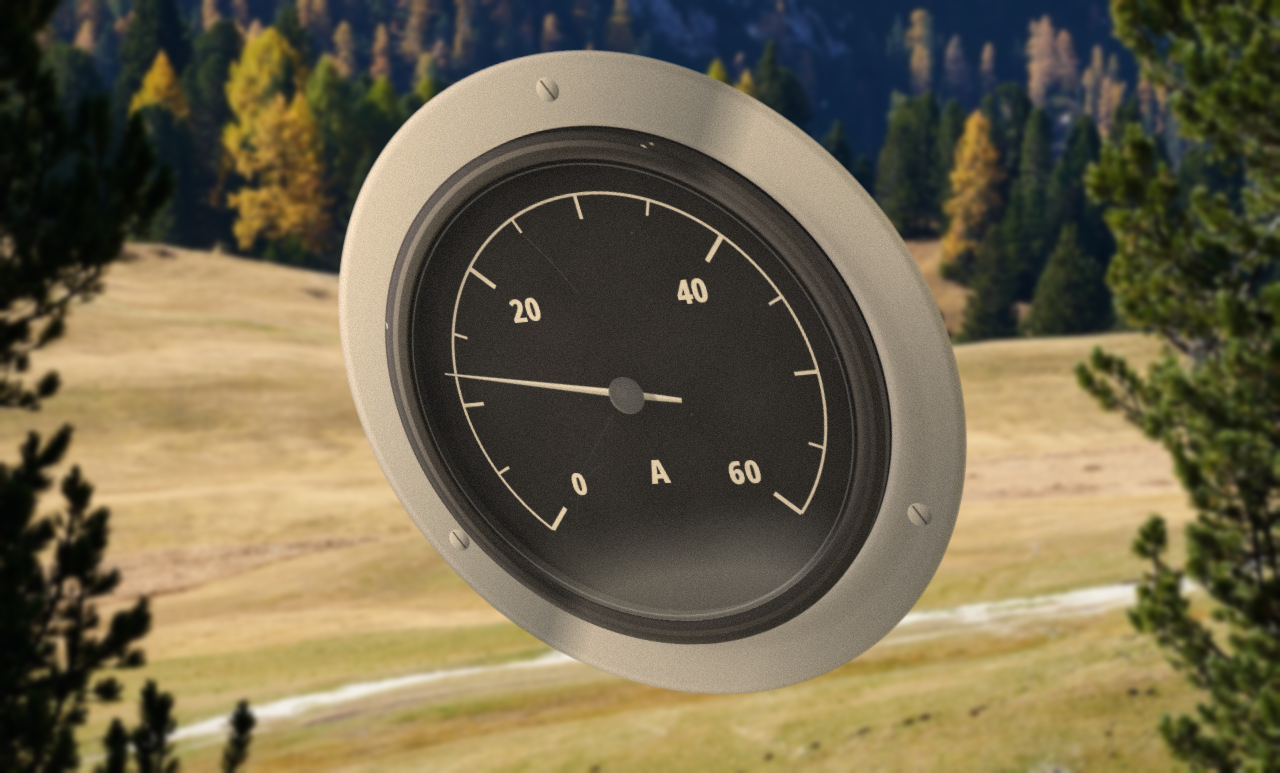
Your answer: 12.5
